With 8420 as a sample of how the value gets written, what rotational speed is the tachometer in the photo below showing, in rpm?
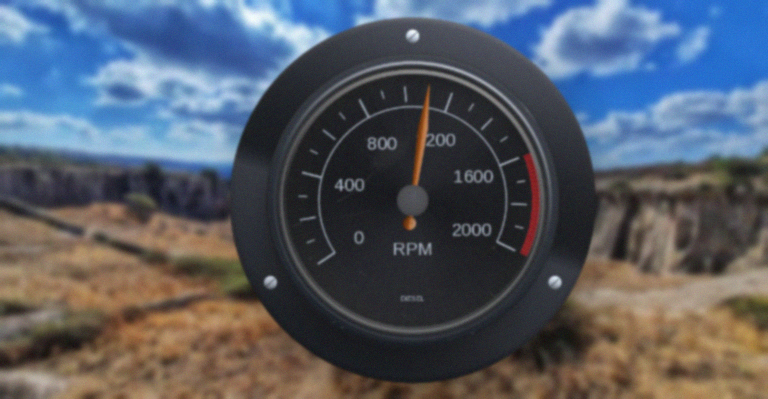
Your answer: 1100
